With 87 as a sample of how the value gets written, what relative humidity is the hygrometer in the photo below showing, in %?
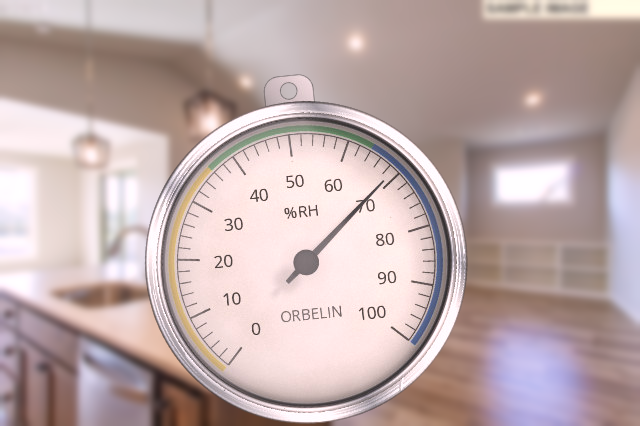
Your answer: 69
